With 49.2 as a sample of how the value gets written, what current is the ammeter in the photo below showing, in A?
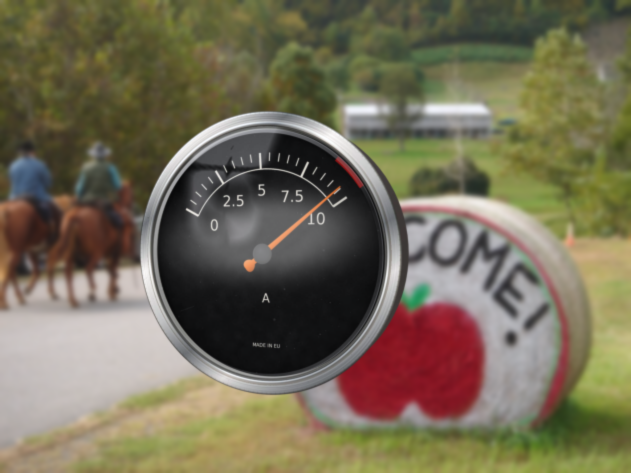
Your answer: 9.5
